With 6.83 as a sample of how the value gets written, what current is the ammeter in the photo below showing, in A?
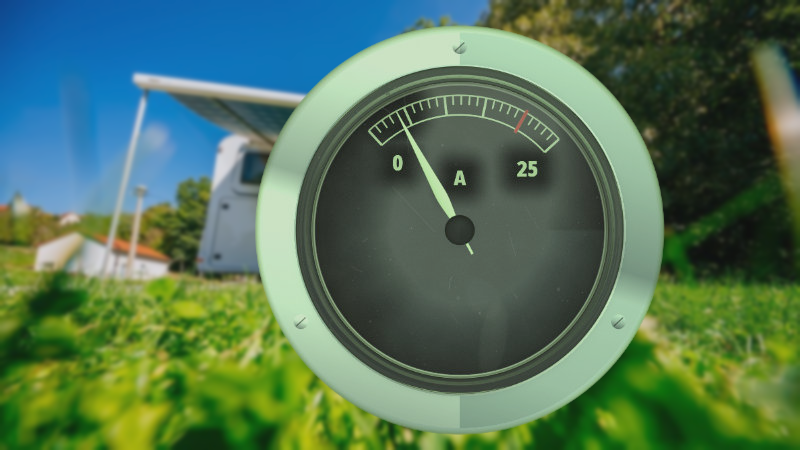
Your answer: 4
